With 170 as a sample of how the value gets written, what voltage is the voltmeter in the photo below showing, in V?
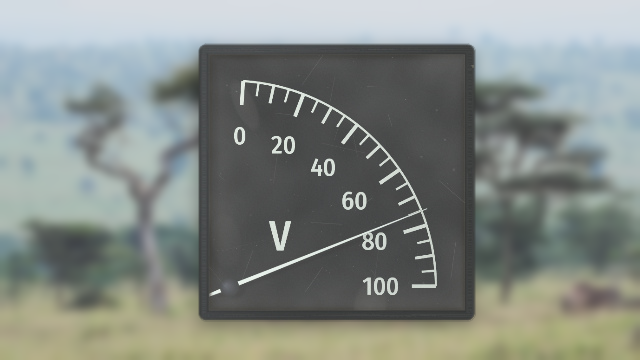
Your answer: 75
